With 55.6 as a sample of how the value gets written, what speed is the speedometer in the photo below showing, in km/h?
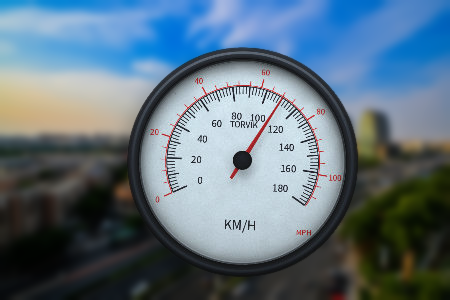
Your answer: 110
